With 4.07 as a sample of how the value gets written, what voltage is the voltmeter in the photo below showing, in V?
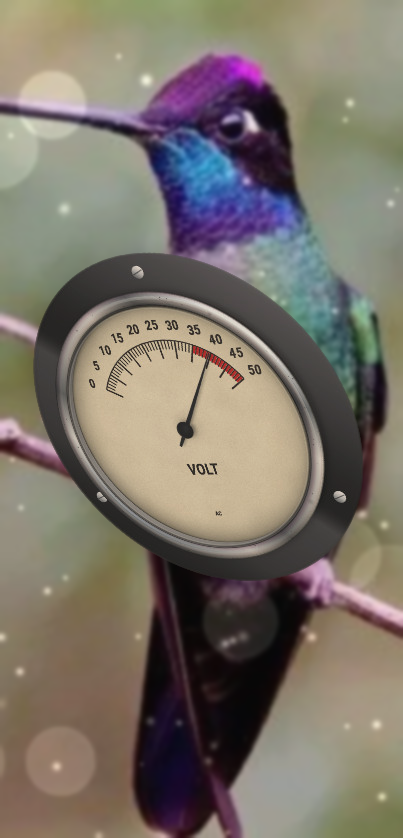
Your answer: 40
